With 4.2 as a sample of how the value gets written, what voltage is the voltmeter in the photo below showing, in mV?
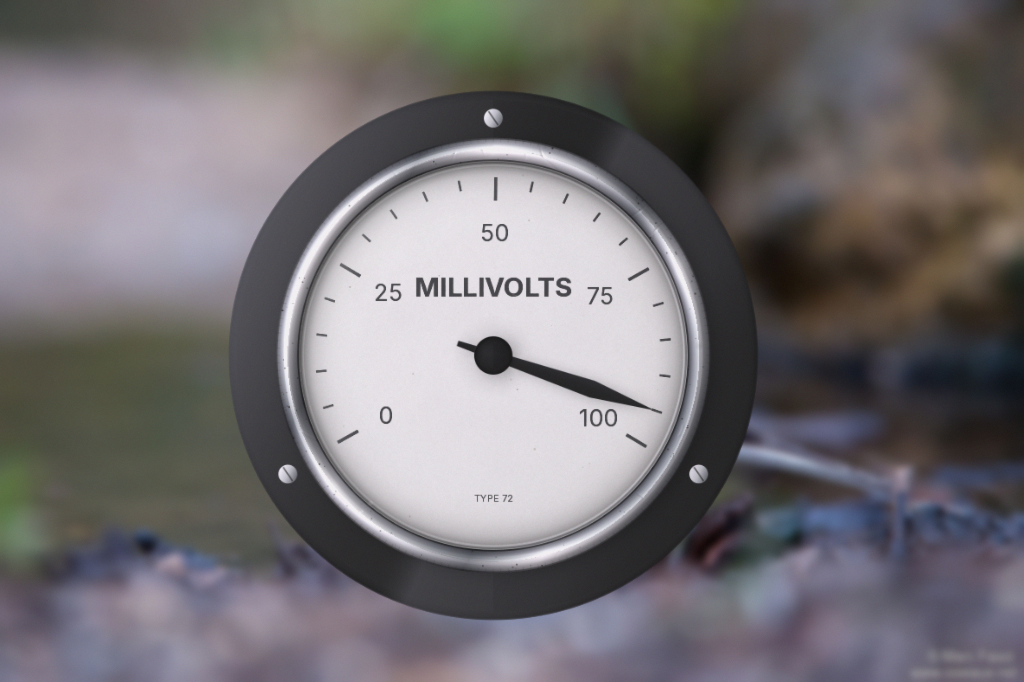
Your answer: 95
